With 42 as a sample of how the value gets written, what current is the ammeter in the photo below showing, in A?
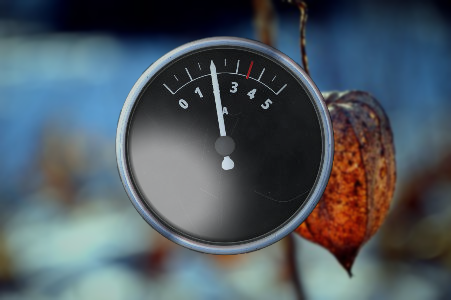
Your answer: 2
